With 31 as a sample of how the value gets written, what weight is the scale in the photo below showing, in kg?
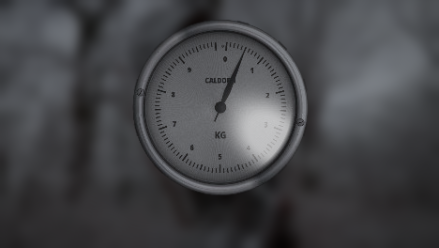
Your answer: 0.5
